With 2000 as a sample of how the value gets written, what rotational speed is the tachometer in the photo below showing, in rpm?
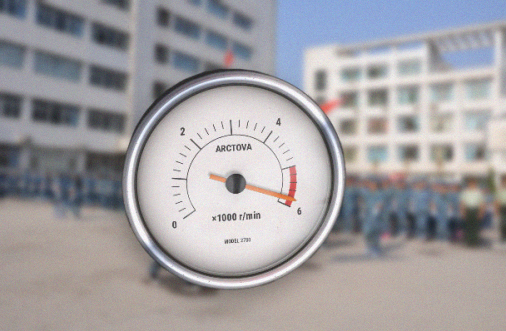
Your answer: 5800
